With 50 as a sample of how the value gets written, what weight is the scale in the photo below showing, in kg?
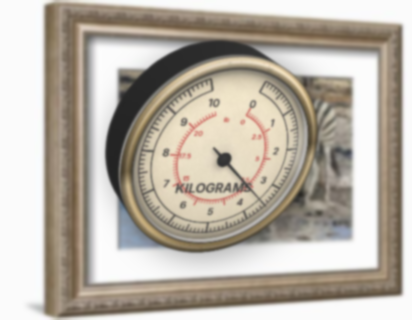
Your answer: 3.5
